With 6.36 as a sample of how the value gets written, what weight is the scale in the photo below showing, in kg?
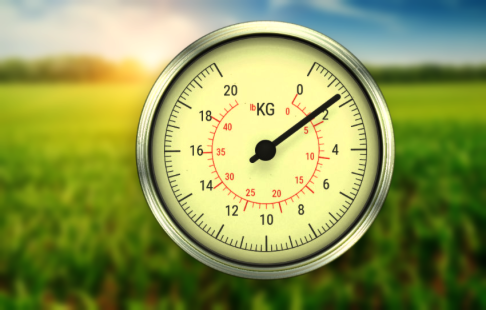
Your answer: 1.6
